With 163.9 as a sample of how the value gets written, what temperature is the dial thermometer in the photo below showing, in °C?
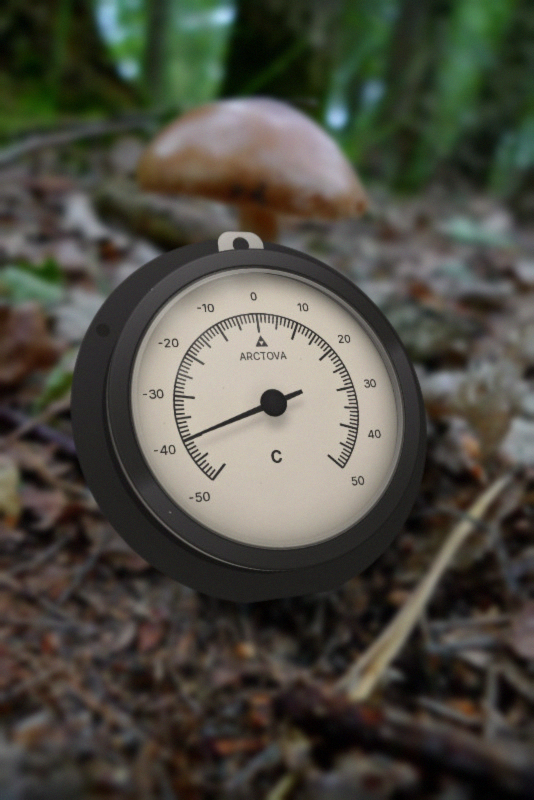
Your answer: -40
